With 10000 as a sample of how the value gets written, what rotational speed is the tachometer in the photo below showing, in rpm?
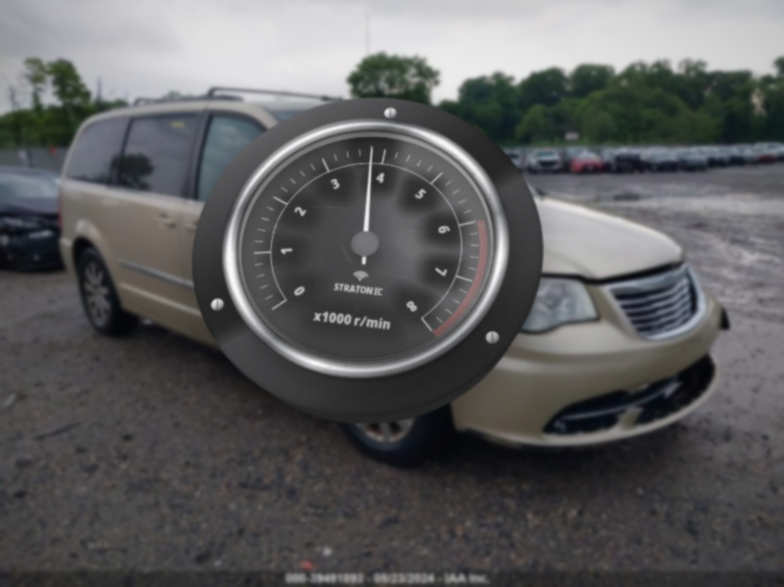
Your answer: 3800
